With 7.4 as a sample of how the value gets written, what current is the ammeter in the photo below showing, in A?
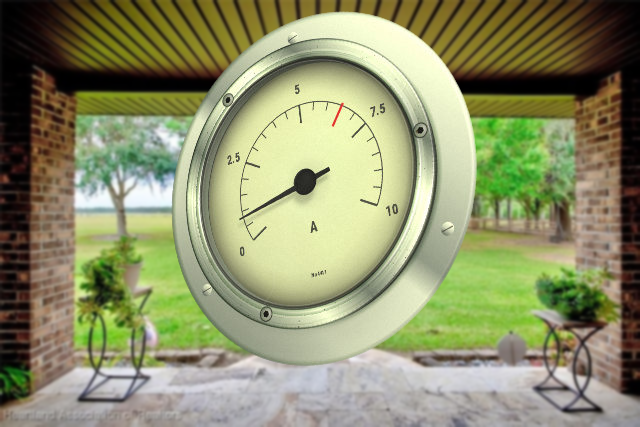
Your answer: 0.75
